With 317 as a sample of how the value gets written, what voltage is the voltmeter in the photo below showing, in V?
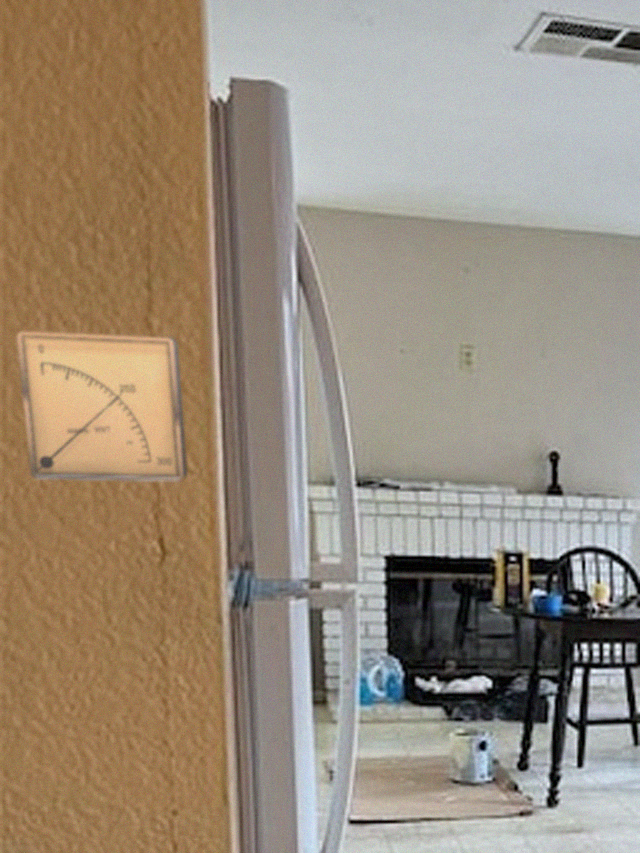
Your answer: 200
